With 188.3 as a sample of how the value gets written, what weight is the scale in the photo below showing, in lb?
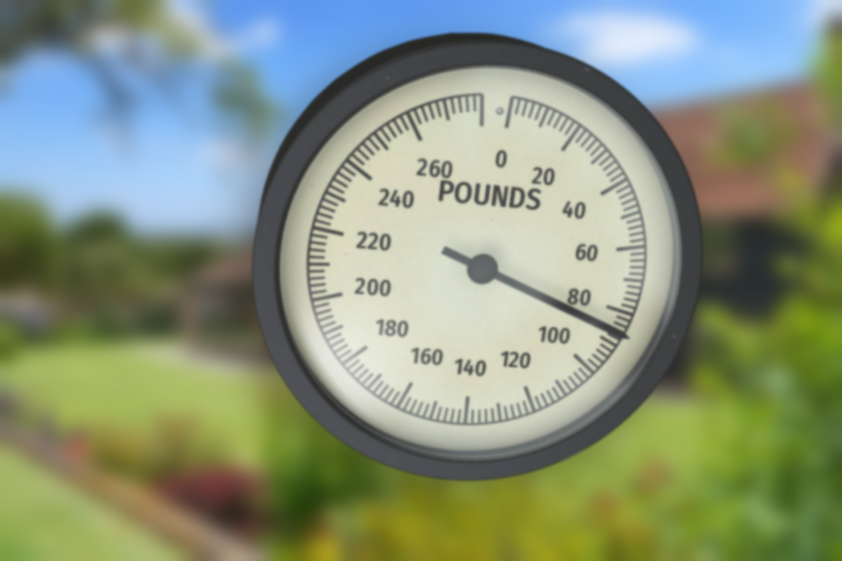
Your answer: 86
